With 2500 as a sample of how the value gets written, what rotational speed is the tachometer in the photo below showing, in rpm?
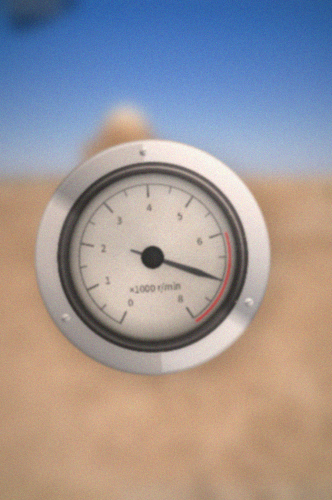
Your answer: 7000
